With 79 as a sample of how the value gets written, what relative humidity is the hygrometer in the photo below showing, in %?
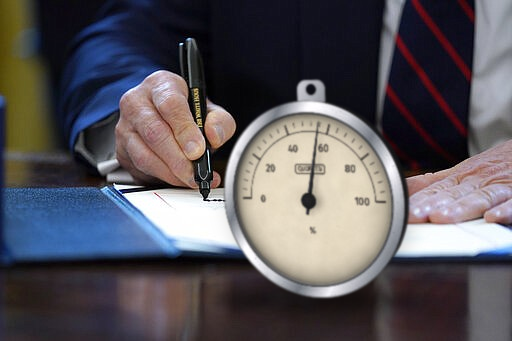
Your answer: 56
